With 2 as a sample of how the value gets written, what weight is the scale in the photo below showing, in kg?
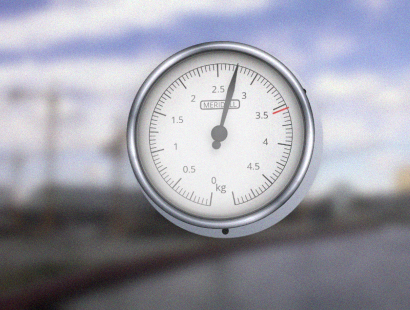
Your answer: 2.75
